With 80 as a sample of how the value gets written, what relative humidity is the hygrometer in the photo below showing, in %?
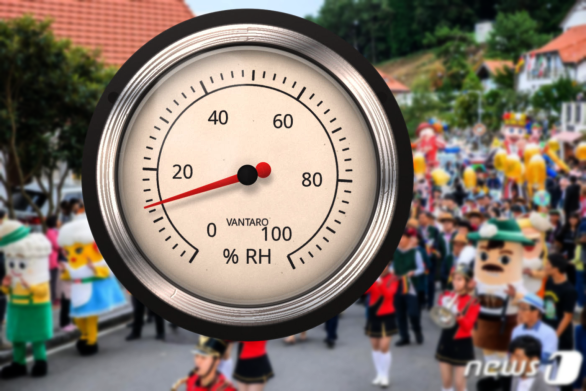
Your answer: 13
